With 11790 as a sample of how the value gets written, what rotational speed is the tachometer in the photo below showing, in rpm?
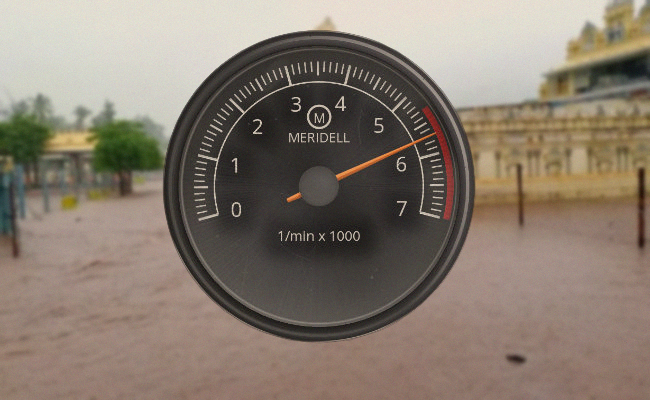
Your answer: 5700
